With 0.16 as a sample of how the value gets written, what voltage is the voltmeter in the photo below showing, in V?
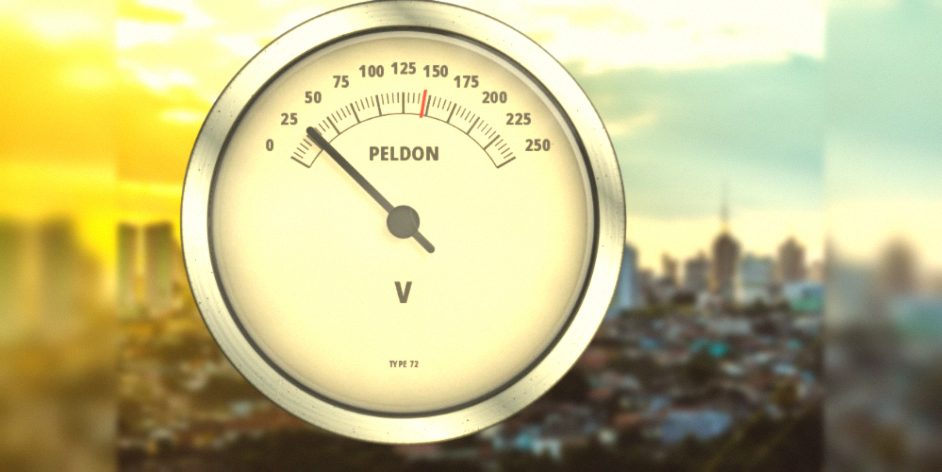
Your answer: 30
